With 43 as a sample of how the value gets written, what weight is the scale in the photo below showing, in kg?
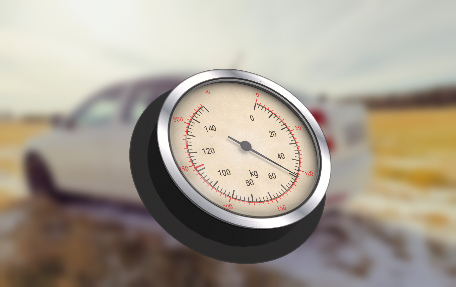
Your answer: 50
